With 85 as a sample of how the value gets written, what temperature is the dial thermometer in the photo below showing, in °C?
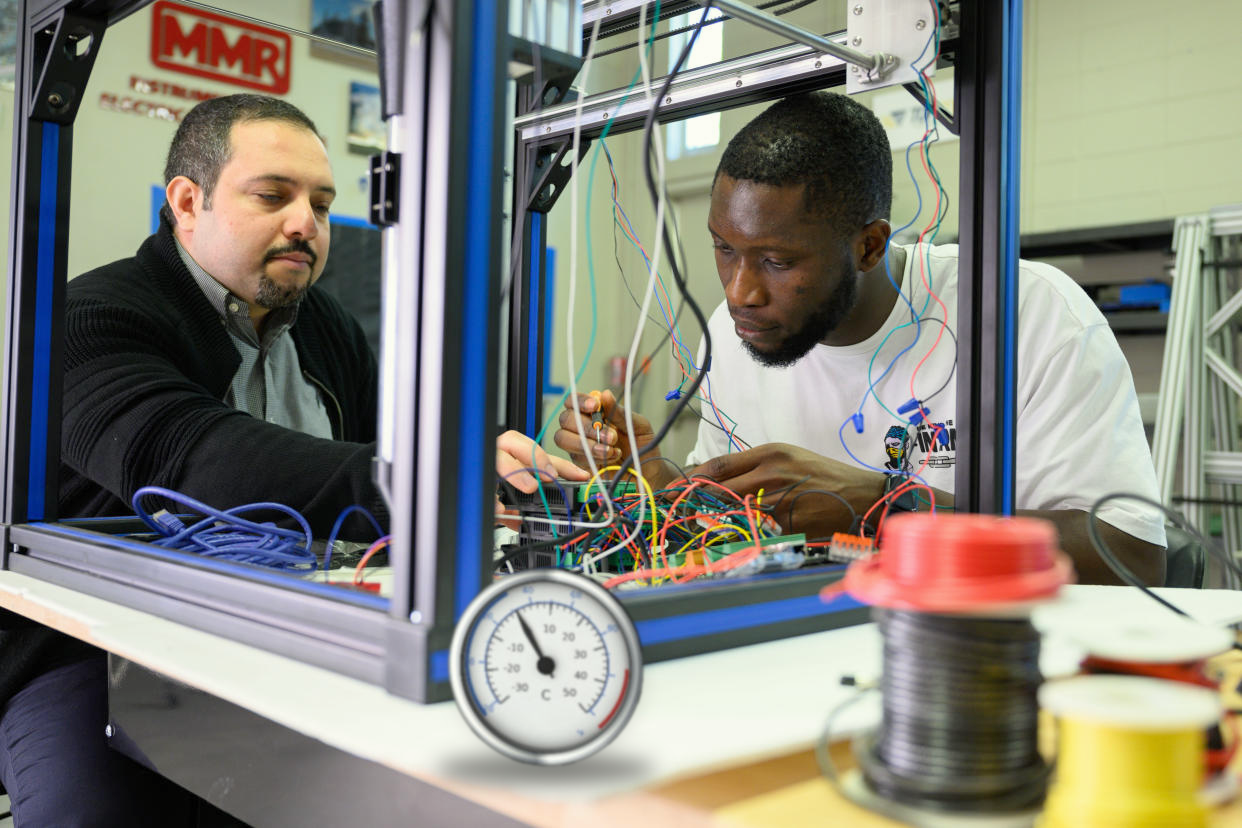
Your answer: 0
